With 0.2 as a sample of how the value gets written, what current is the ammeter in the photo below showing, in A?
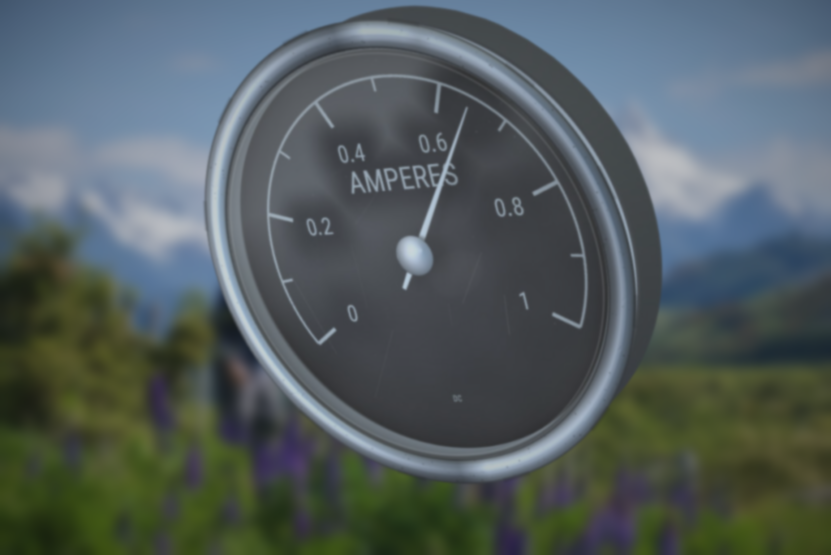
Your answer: 0.65
